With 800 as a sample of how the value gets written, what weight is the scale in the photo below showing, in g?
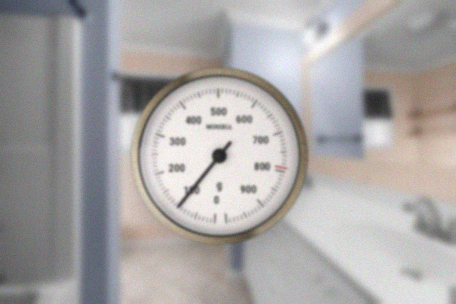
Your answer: 100
